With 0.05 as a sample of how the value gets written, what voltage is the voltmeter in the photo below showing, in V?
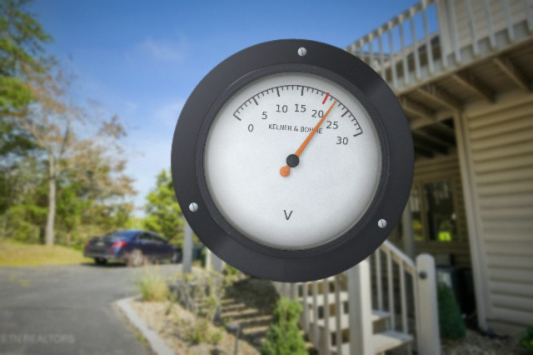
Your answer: 22
